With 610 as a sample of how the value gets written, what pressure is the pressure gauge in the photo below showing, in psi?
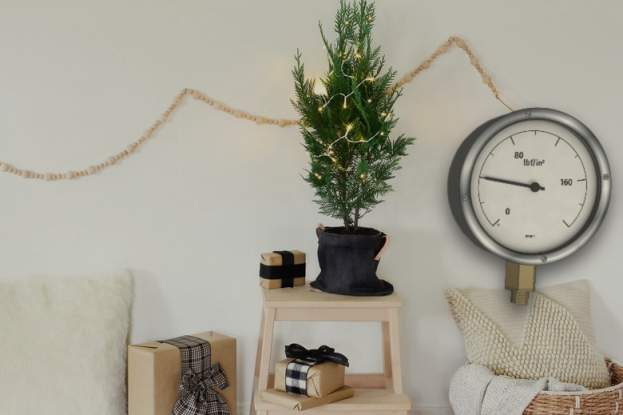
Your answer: 40
